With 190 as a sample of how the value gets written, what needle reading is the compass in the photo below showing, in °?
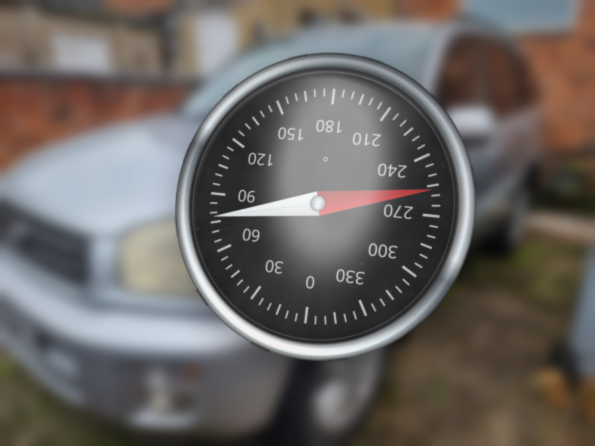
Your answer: 257.5
